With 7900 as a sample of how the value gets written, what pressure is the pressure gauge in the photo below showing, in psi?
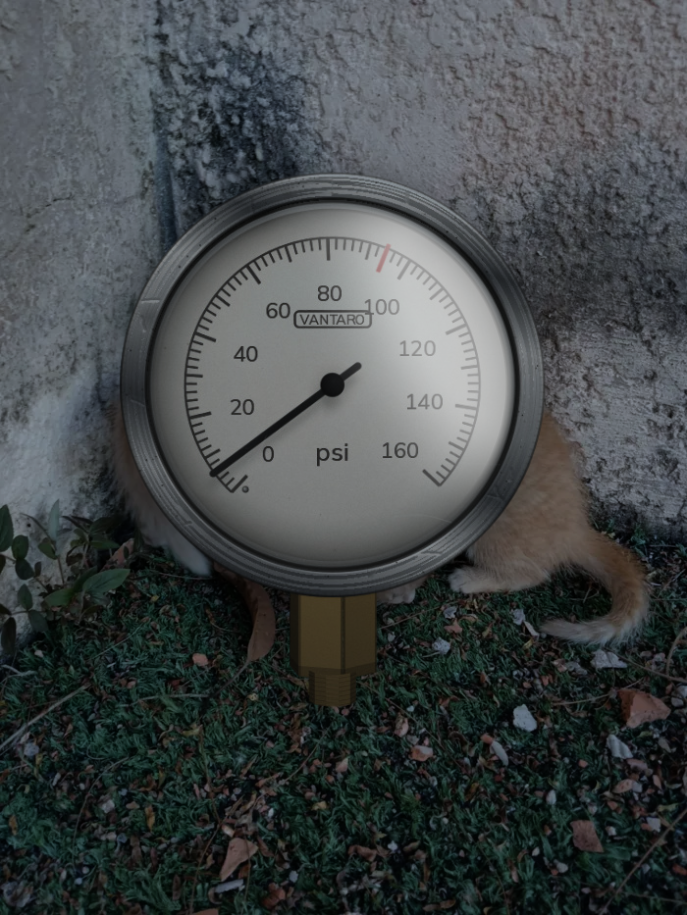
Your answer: 6
